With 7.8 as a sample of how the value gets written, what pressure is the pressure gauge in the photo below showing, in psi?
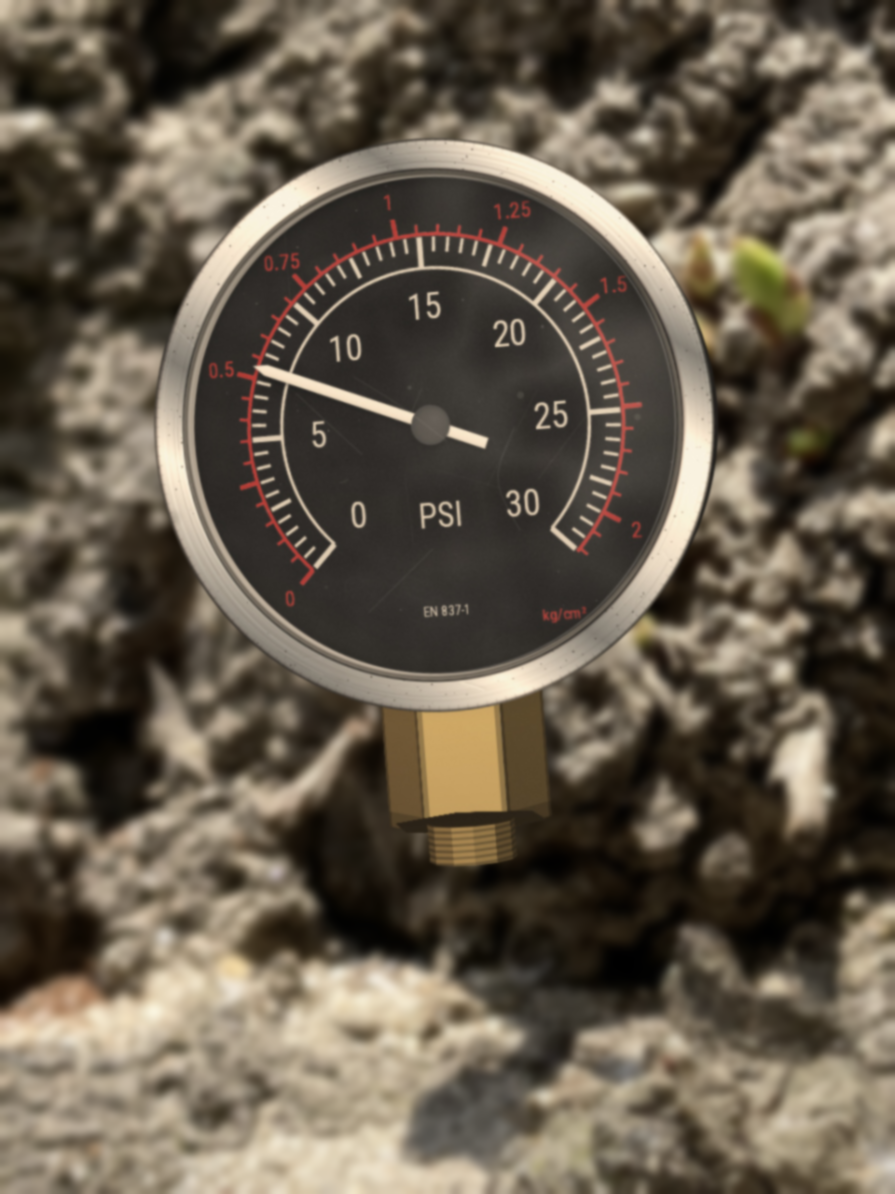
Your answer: 7.5
